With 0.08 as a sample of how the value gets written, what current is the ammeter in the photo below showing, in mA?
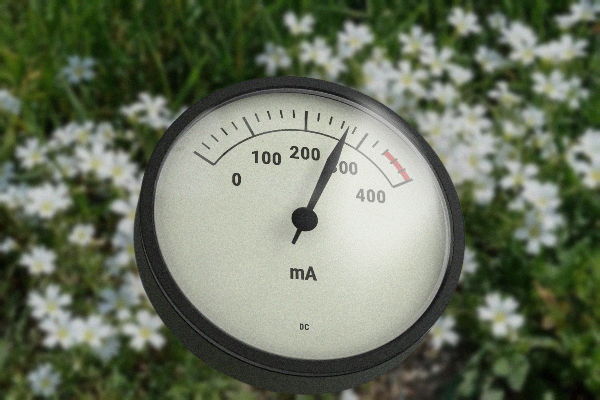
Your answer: 270
